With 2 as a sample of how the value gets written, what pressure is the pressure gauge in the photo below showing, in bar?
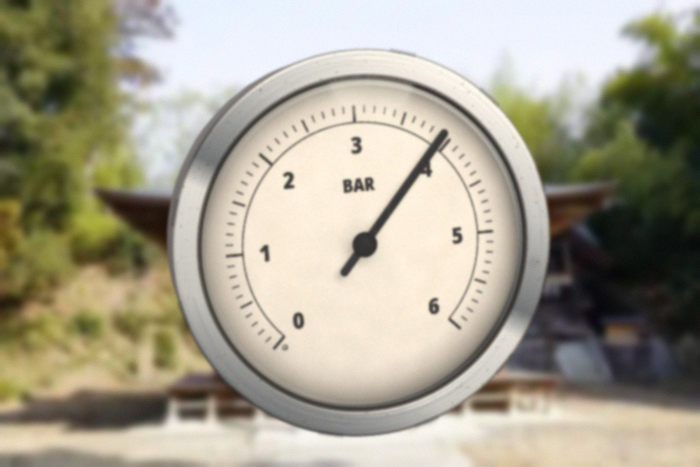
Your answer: 3.9
